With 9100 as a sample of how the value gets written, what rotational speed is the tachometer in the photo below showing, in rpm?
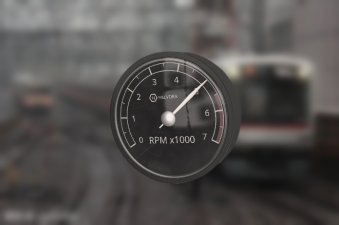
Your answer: 5000
